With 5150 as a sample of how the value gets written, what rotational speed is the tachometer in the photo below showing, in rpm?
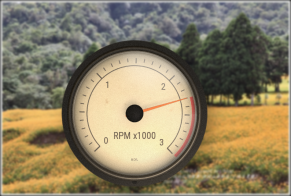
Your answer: 2300
